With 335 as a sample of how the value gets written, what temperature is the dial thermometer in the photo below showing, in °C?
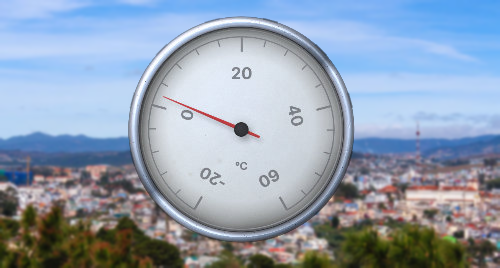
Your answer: 2
